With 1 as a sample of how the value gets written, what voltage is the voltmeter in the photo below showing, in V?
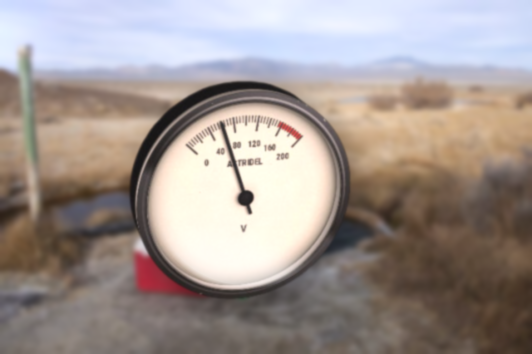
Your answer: 60
